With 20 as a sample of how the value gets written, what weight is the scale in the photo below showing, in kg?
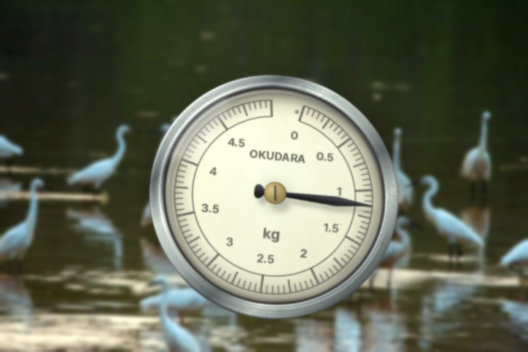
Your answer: 1.15
